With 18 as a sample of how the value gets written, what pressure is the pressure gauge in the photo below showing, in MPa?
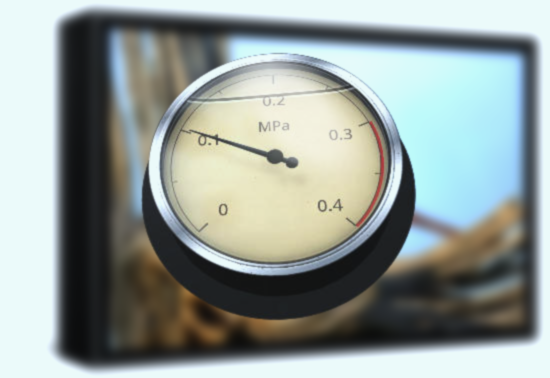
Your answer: 0.1
